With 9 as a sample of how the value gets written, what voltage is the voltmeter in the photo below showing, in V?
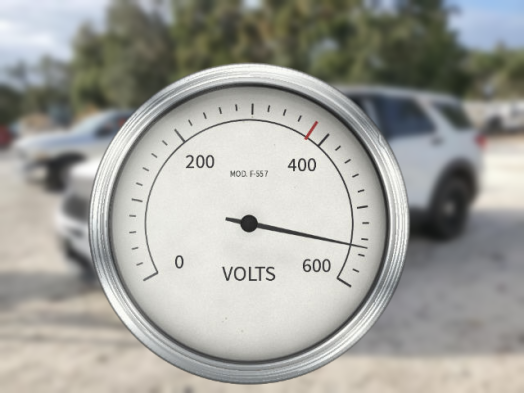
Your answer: 550
